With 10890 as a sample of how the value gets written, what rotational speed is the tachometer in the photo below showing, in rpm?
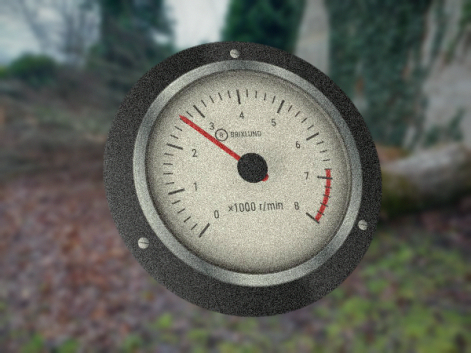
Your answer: 2600
